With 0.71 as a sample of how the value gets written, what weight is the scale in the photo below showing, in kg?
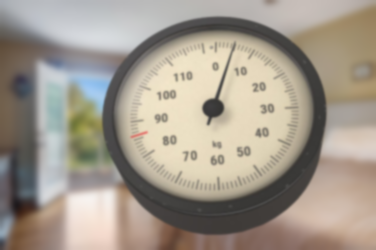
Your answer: 5
